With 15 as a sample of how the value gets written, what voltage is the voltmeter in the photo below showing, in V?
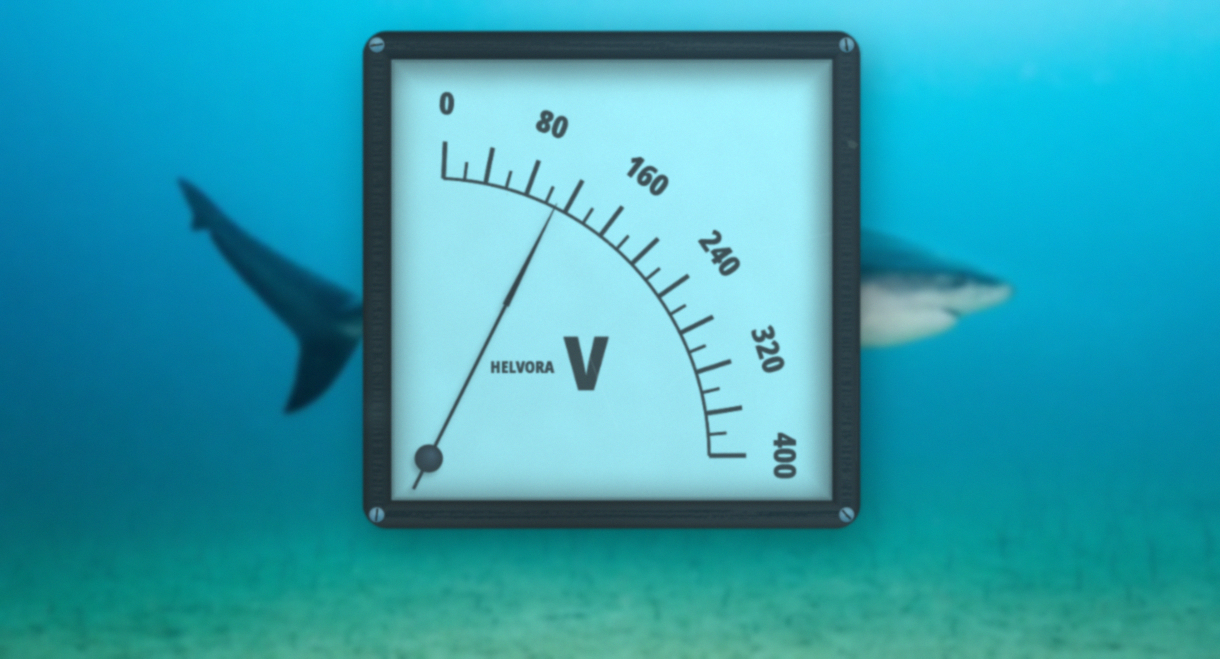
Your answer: 110
